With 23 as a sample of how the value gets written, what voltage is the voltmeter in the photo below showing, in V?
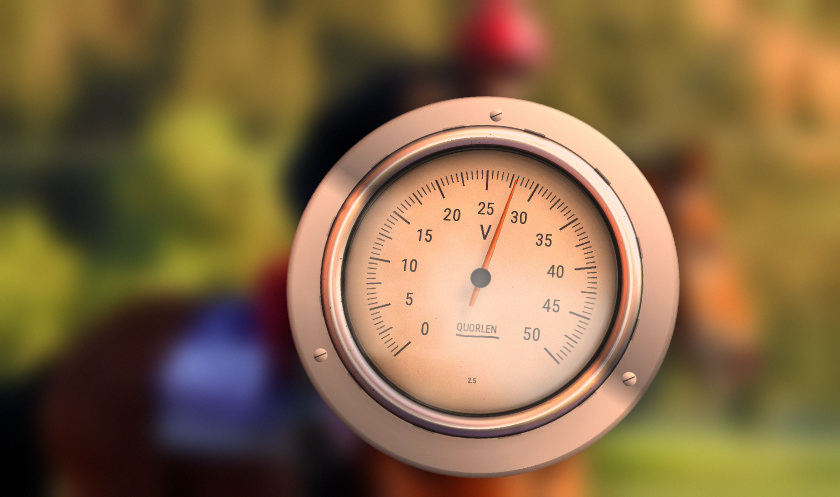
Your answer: 28
